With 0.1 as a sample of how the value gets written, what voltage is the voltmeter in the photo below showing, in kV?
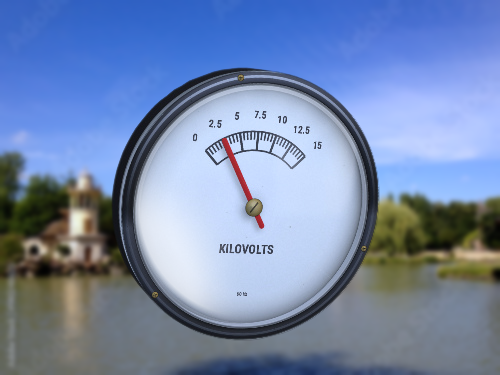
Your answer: 2.5
